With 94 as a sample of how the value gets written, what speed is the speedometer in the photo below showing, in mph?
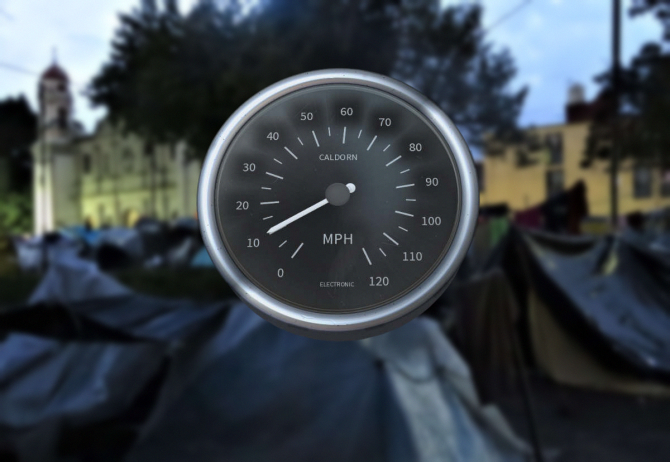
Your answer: 10
